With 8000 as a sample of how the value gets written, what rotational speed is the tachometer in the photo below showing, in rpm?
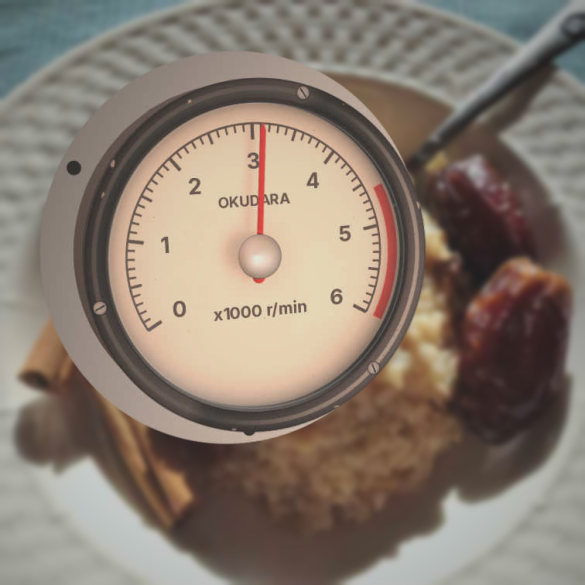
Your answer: 3100
